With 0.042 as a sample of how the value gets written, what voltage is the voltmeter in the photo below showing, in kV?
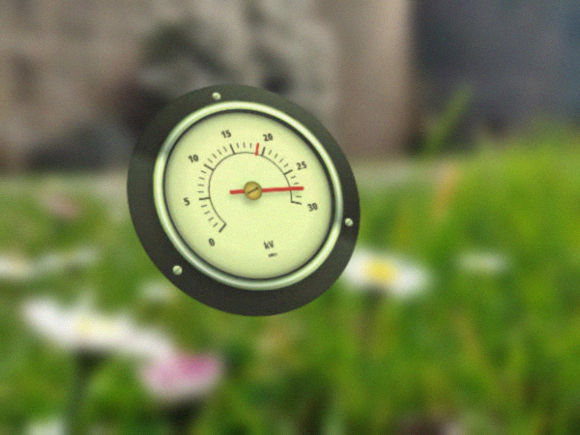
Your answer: 28
